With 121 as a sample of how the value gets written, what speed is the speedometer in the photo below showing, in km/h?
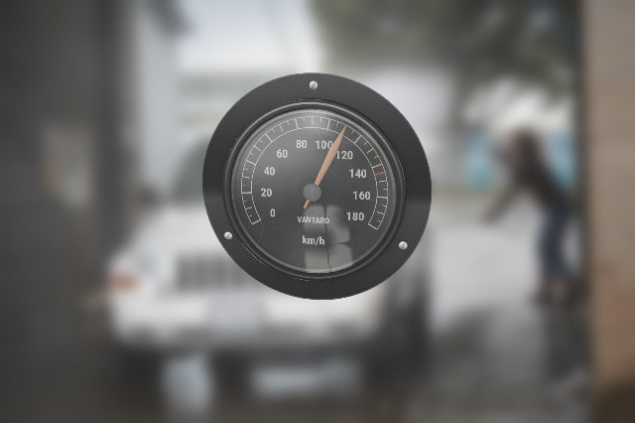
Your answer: 110
